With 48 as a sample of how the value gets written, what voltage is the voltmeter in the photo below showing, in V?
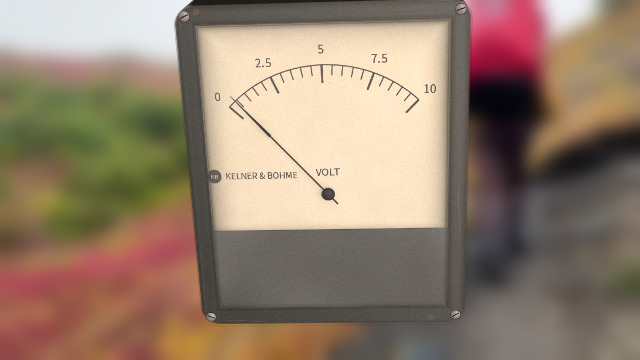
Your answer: 0.5
